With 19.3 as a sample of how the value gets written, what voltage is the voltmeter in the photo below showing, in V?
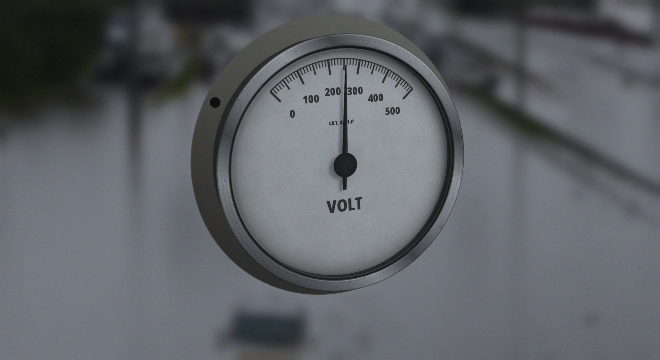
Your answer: 250
